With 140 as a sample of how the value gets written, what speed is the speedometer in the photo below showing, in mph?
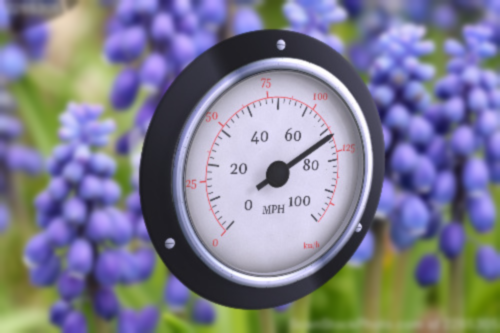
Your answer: 72
